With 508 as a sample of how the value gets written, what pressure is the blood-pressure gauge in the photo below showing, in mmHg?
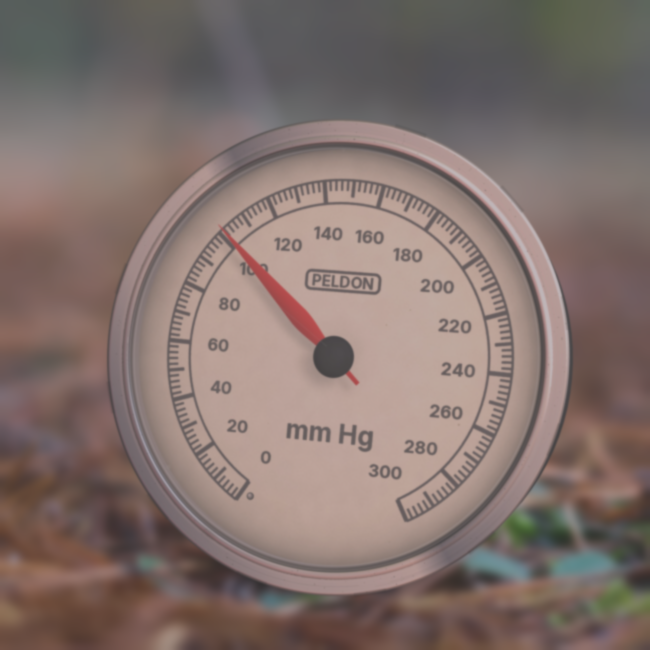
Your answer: 102
